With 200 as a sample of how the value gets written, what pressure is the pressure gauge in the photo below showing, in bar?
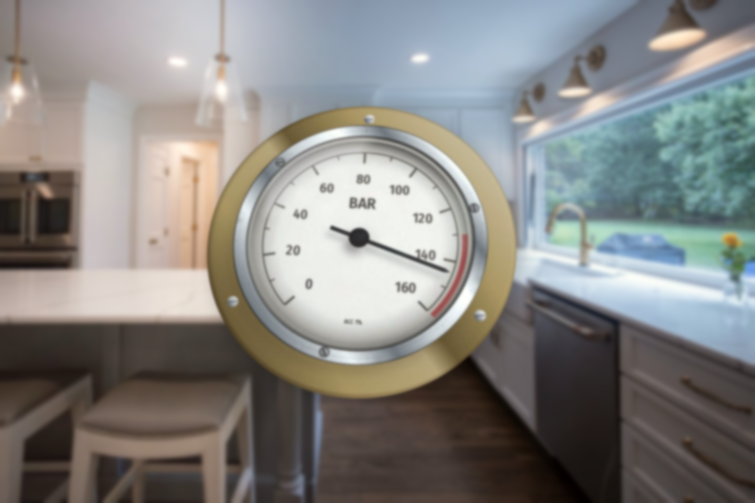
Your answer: 145
